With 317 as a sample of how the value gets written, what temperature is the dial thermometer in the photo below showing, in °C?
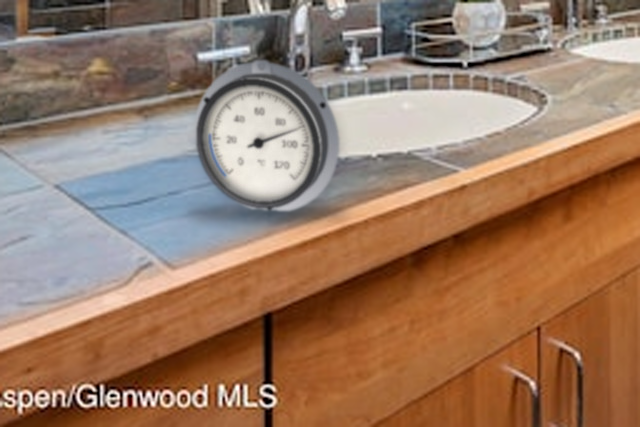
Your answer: 90
